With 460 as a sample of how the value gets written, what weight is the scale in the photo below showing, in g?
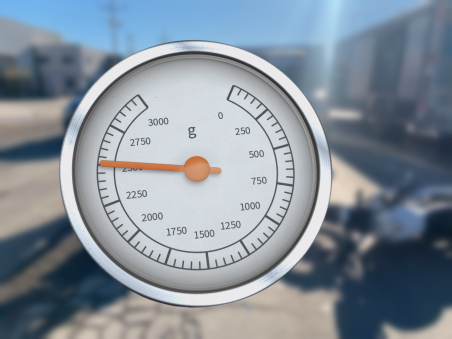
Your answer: 2500
